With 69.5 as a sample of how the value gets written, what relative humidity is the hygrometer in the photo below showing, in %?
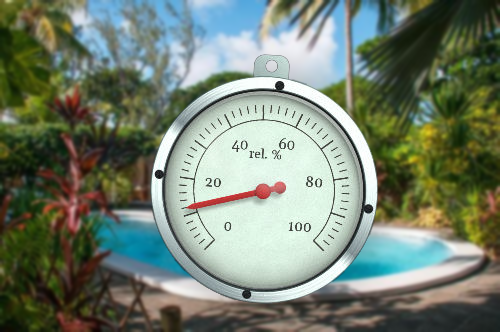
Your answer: 12
